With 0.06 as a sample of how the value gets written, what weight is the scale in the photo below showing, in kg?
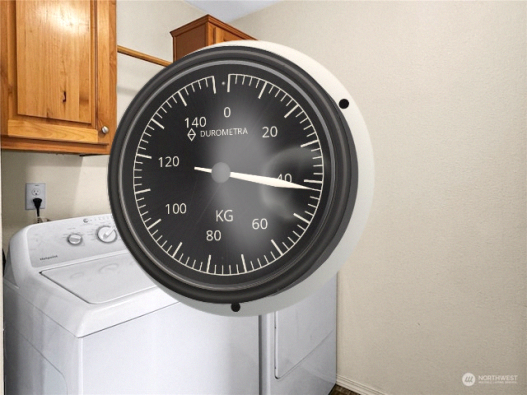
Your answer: 42
